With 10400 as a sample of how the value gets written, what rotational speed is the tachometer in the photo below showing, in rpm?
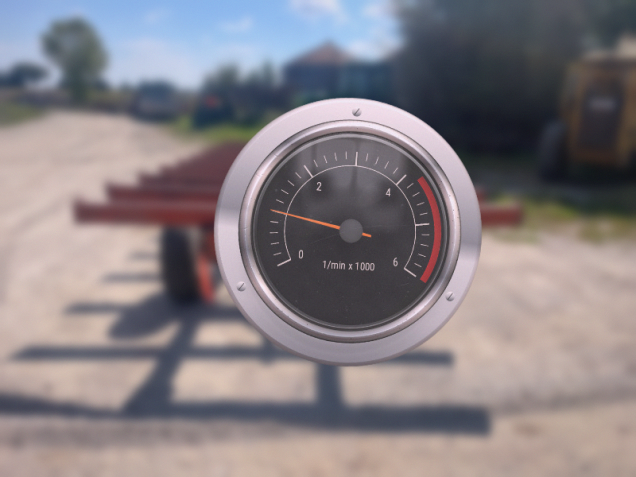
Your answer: 1000
